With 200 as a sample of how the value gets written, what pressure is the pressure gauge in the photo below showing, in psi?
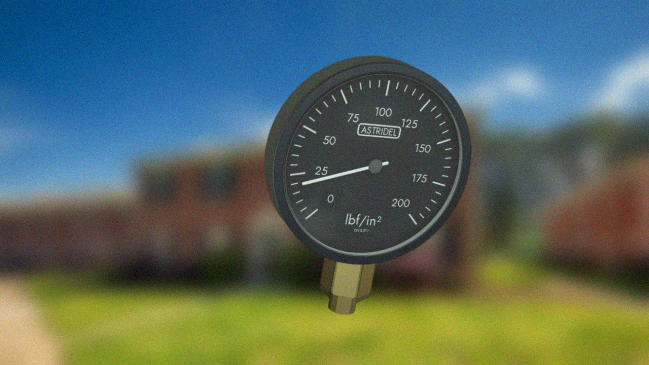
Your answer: 20
